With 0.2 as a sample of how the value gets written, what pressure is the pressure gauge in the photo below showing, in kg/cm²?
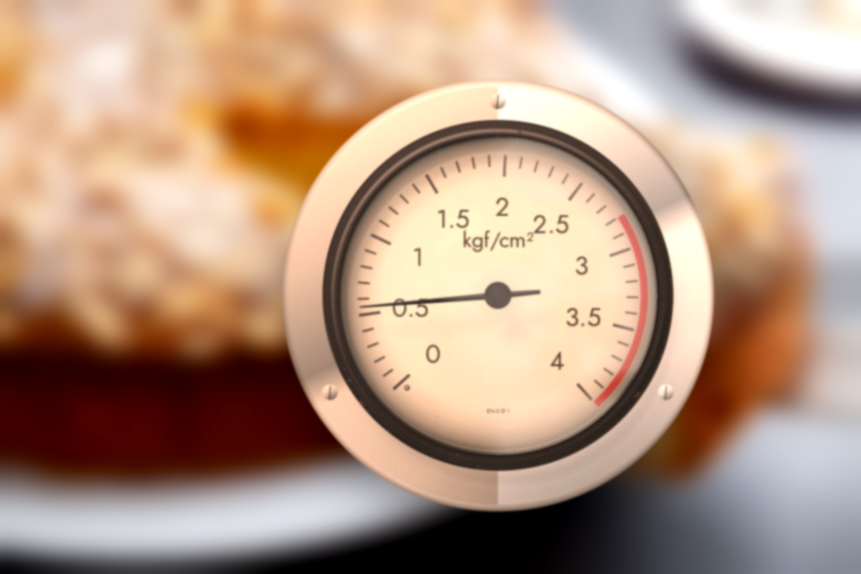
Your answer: 0.55
